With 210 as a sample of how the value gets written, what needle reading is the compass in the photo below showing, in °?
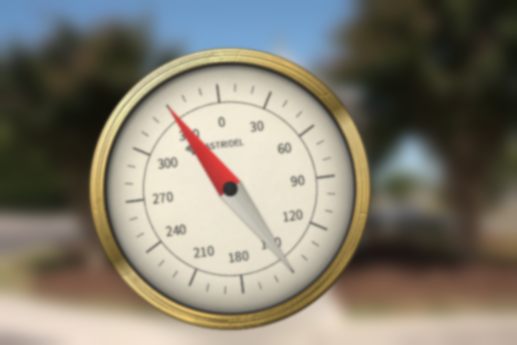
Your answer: 330
